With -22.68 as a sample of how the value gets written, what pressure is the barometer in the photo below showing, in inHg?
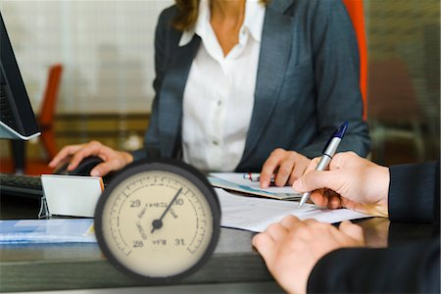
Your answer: 29.9
